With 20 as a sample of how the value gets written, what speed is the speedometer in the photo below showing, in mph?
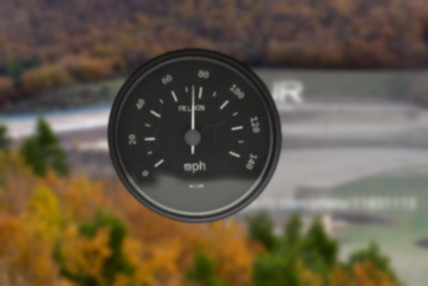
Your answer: 75
